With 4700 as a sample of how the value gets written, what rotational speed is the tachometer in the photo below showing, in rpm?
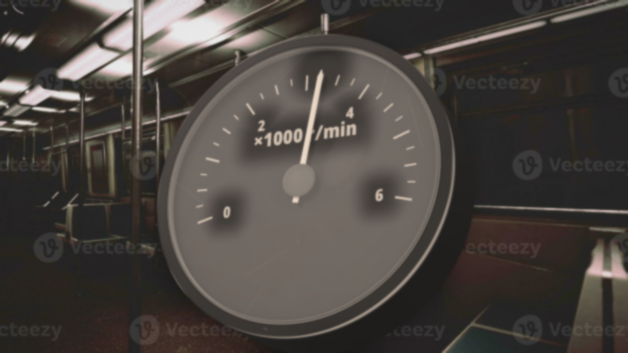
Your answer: 3250
